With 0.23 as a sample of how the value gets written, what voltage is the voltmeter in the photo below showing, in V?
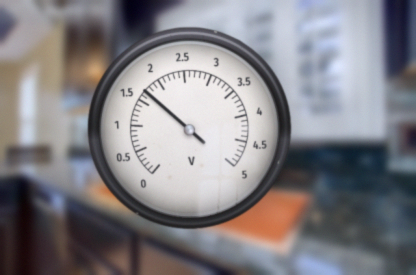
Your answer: 1.7
